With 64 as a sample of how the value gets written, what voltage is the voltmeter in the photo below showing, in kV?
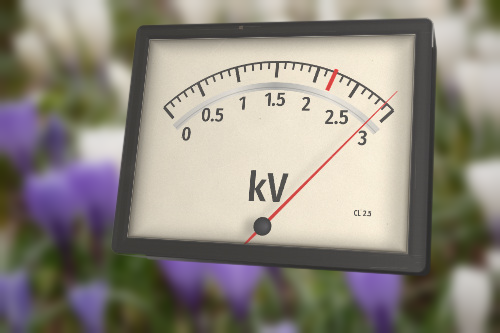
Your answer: 2.9
